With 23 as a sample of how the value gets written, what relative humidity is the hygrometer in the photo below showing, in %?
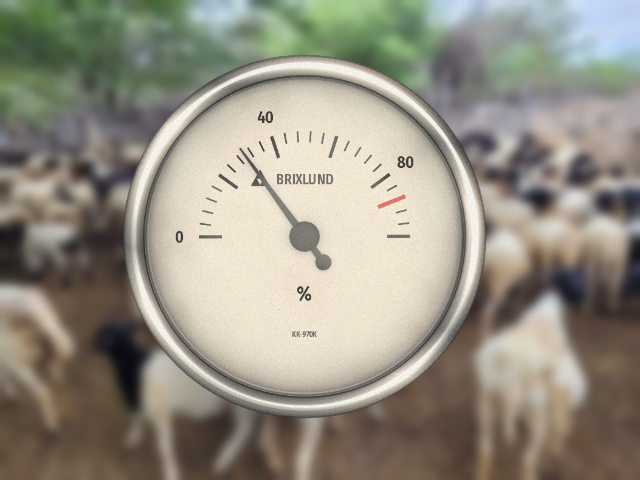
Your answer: 30
